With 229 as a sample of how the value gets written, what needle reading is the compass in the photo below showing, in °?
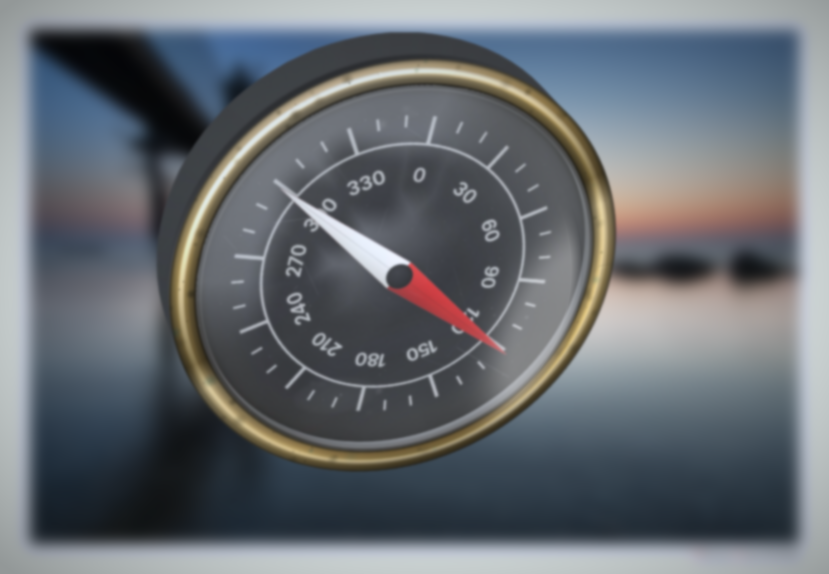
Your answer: 120
